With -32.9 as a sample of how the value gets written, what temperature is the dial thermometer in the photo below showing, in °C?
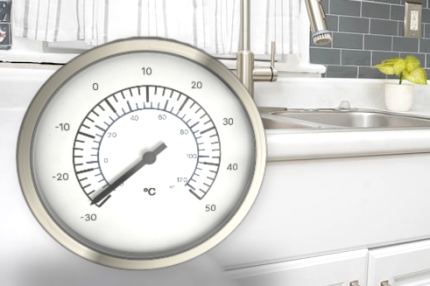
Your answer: -28
